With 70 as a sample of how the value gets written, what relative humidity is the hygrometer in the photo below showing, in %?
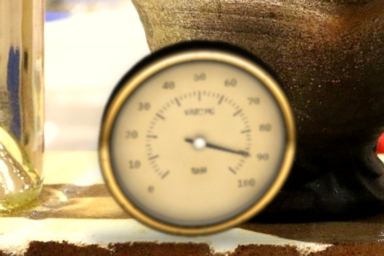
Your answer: 90
